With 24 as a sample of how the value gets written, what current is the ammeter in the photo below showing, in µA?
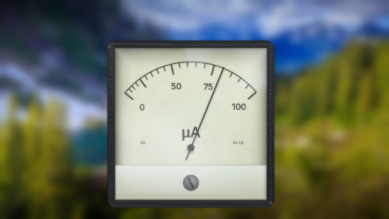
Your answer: 80
